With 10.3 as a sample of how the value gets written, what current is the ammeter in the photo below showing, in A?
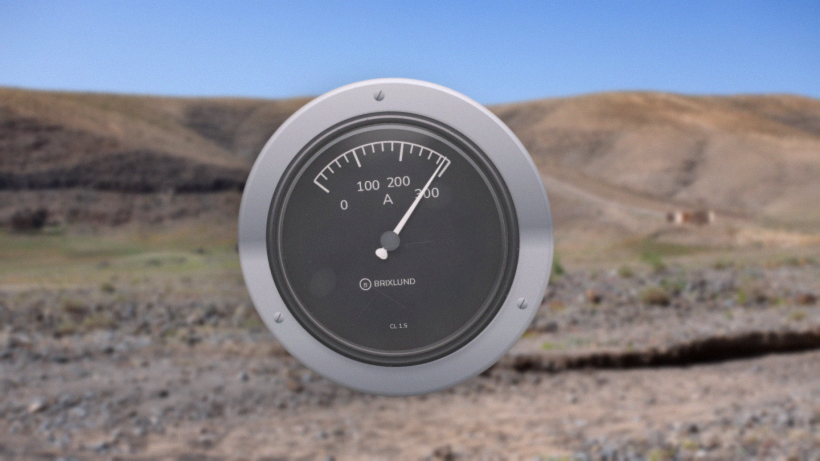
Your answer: 290
